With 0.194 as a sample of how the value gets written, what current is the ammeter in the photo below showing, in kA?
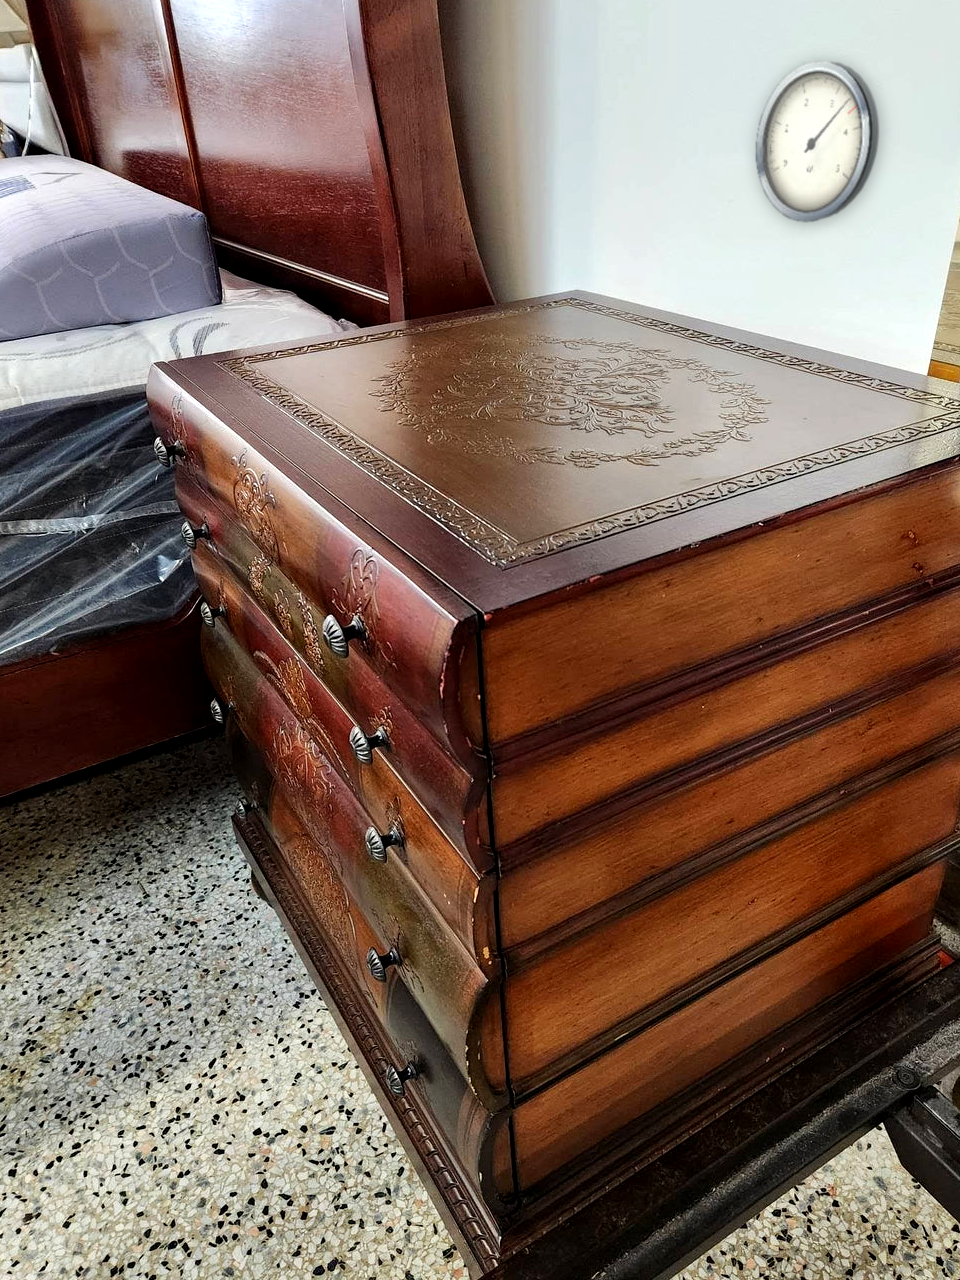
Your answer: 3.4
